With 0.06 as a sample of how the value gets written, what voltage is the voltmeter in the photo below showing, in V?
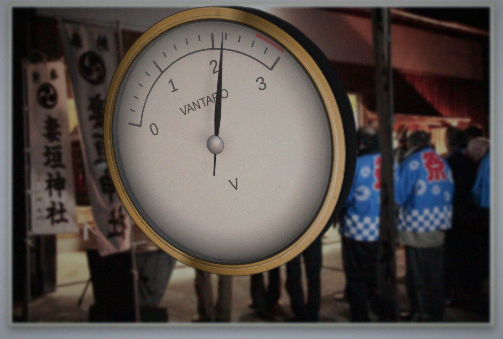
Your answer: 2.2
